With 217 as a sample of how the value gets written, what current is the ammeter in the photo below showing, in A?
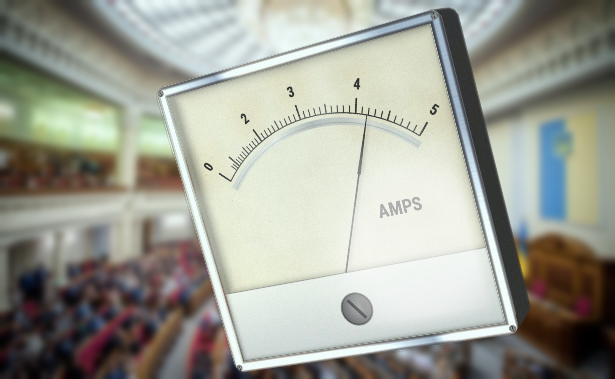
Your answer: 4.2
